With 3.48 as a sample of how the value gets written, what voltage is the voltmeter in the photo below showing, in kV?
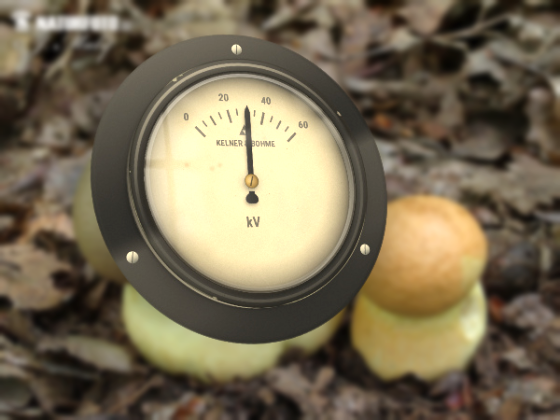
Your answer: 30
